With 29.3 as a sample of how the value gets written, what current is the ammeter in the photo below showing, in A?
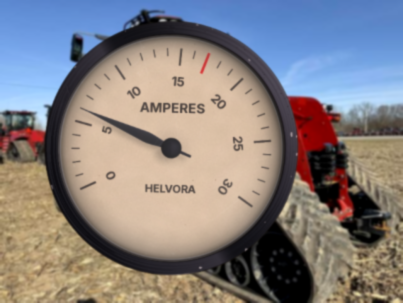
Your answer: 6
